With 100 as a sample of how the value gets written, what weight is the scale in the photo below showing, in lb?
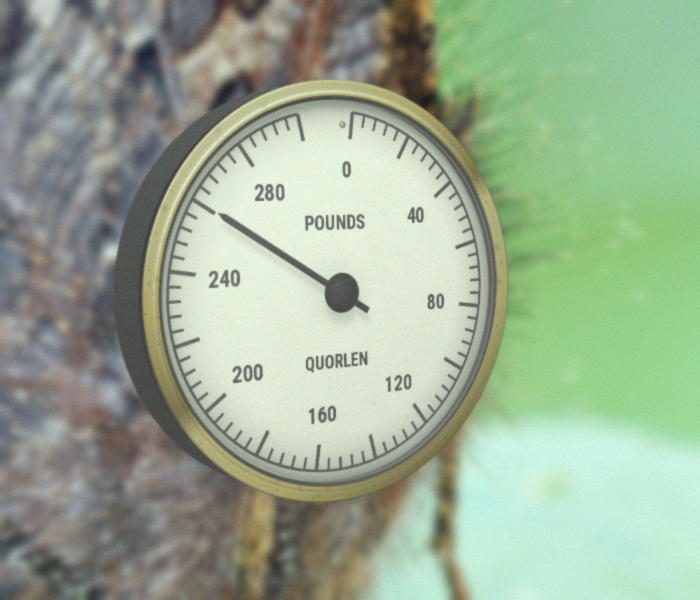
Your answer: 260
